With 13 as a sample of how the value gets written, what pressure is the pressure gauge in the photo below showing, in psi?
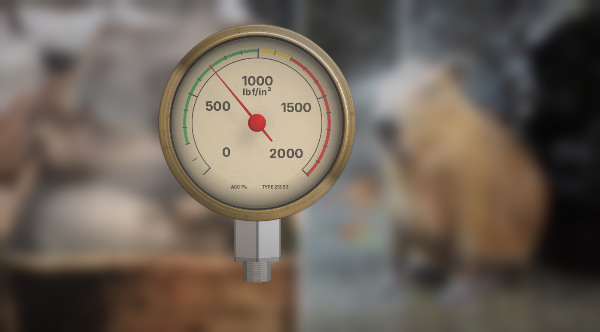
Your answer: 700
